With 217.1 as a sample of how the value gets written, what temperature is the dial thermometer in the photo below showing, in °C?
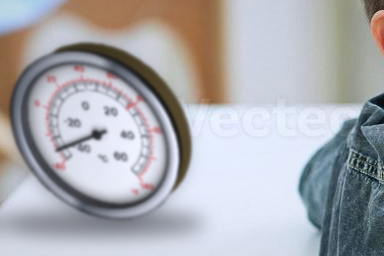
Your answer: -35
